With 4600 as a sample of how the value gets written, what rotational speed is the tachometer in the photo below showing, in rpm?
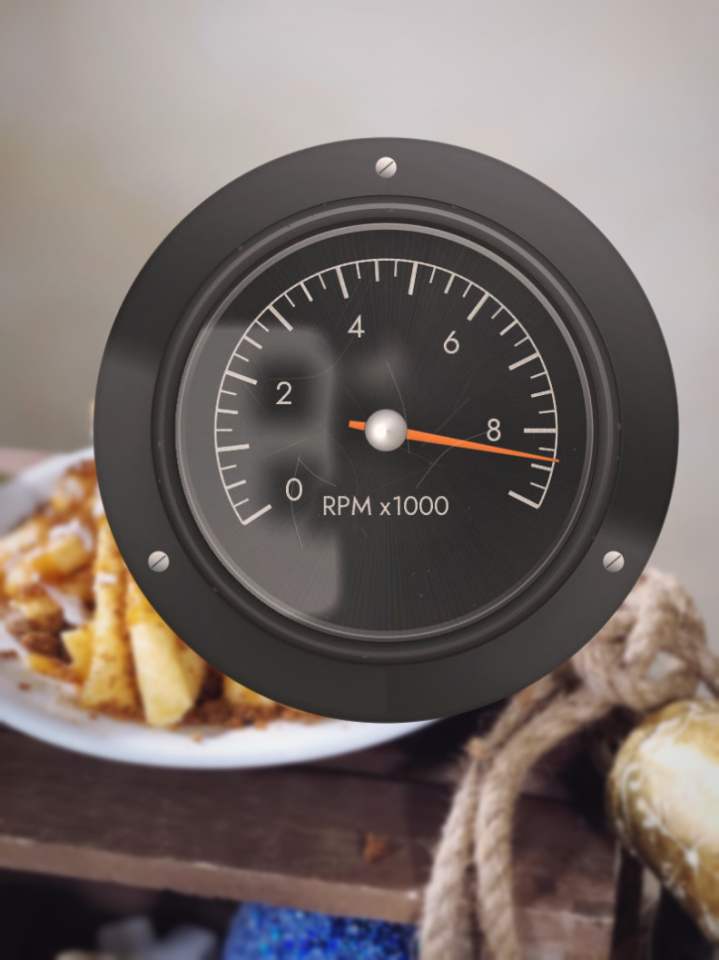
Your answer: 8375
